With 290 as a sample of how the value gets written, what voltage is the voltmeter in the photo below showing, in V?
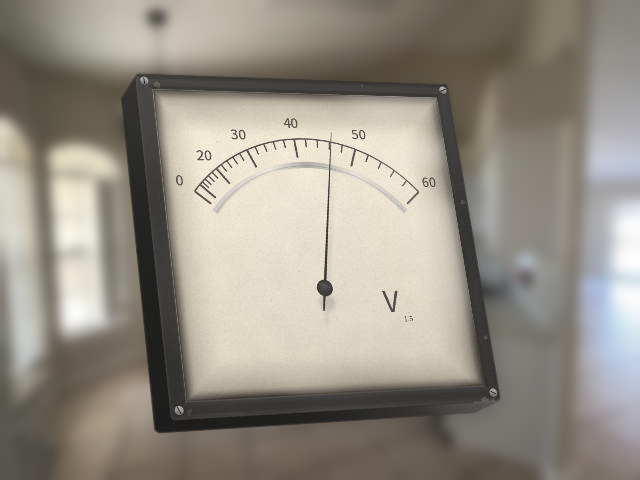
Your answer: 46
